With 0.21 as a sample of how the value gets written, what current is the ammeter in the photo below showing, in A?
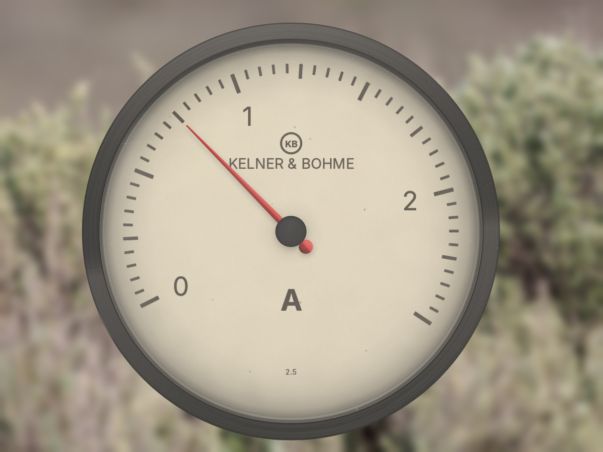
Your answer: 0.75
